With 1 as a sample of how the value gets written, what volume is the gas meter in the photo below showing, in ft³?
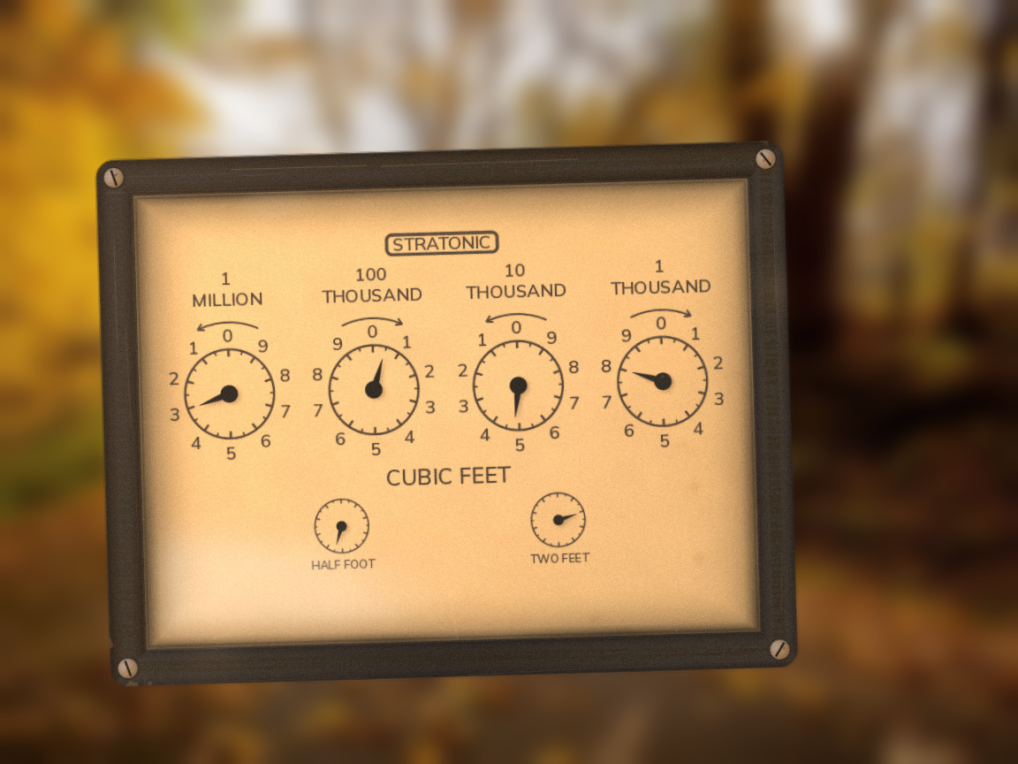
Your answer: 304800
